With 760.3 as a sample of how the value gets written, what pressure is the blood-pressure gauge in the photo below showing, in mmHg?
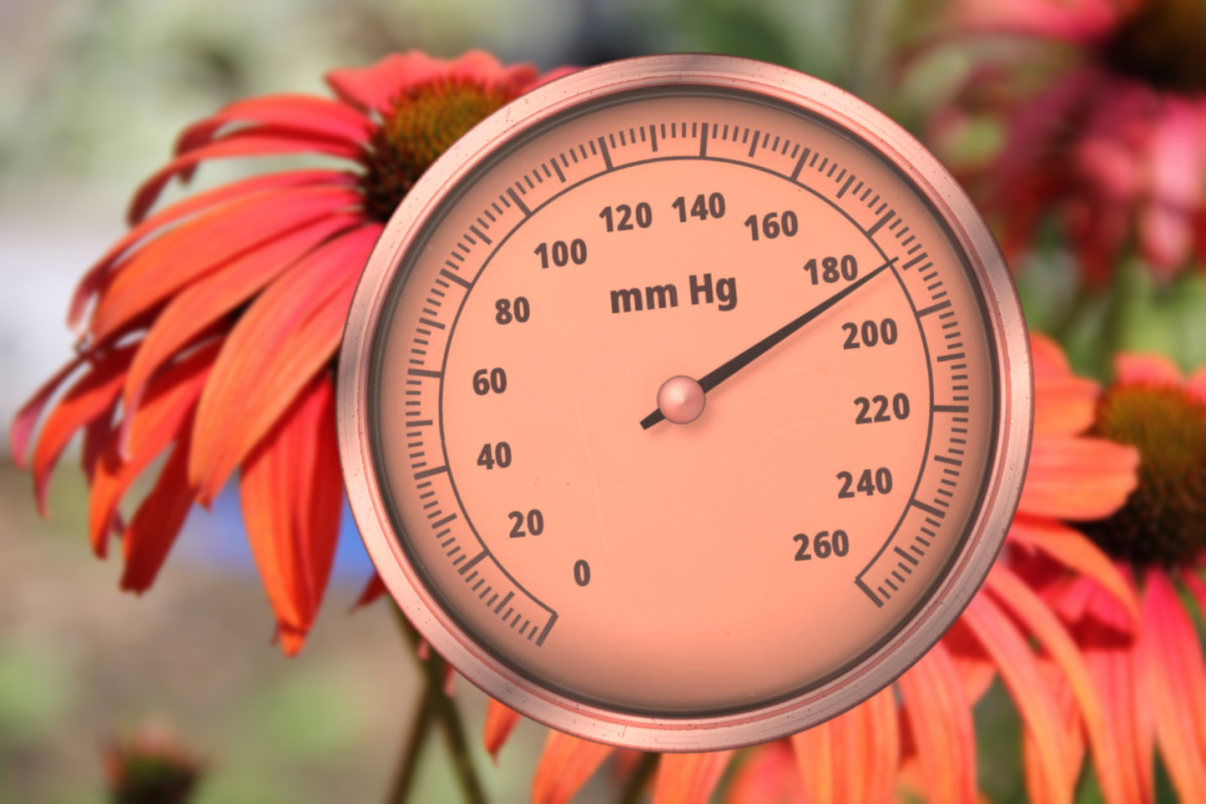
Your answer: 188
